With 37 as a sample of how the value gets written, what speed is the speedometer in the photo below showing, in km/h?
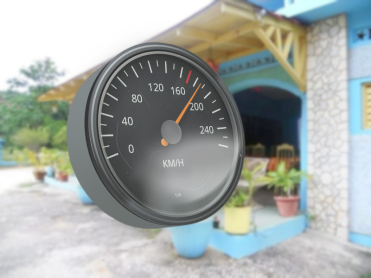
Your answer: 185
